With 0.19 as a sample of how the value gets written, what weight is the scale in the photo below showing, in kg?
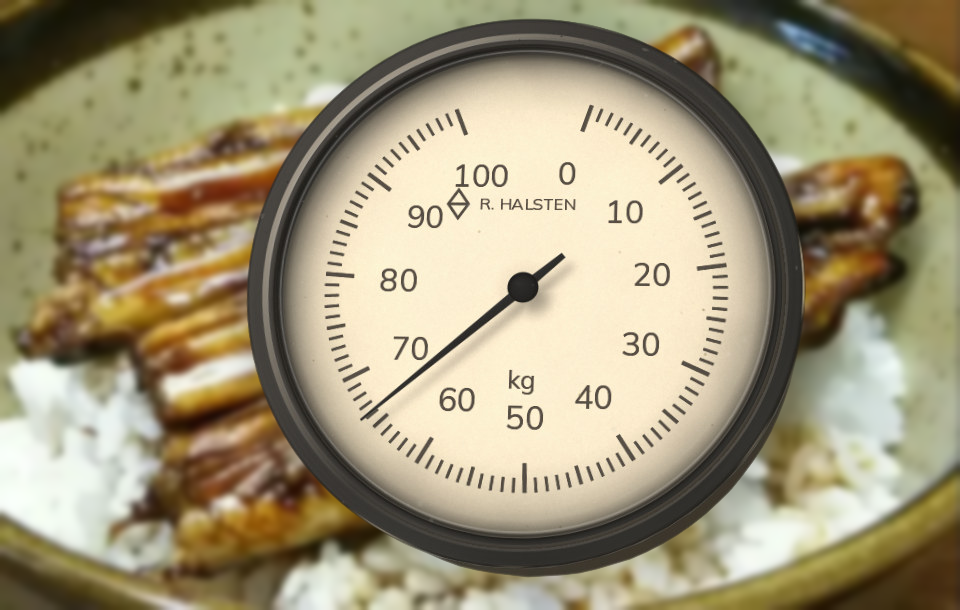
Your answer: 66
